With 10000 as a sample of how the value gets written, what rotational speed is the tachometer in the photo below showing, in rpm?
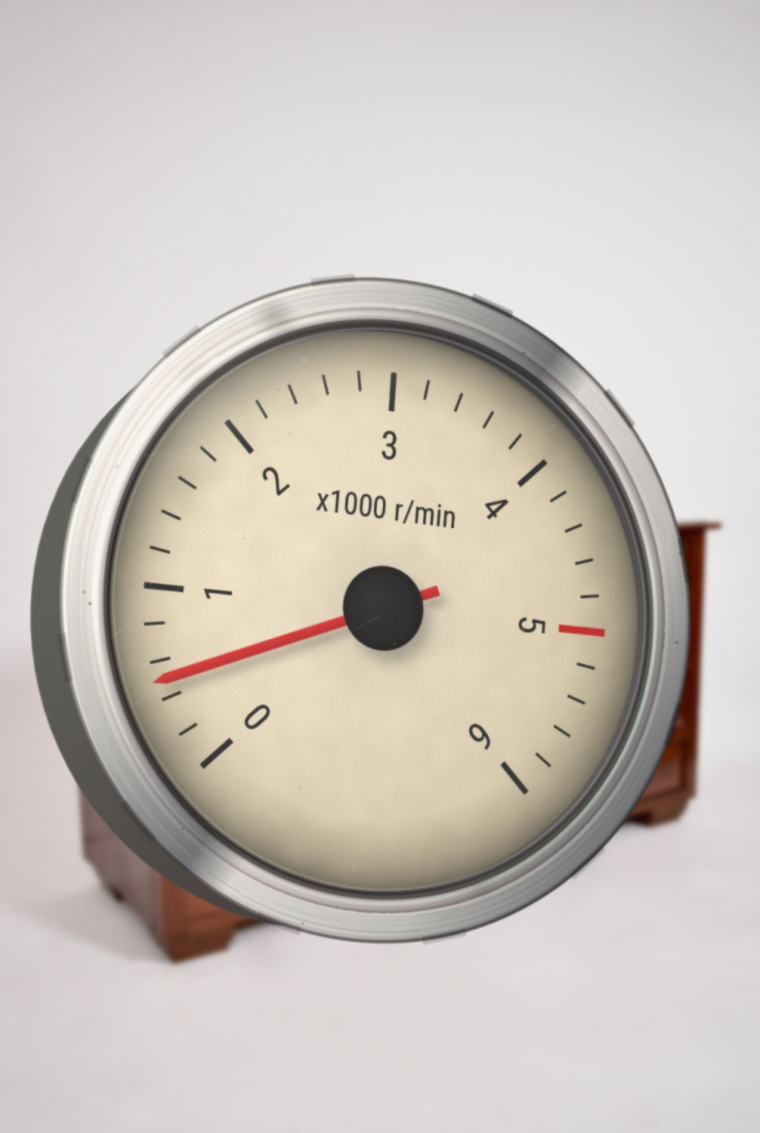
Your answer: 500
